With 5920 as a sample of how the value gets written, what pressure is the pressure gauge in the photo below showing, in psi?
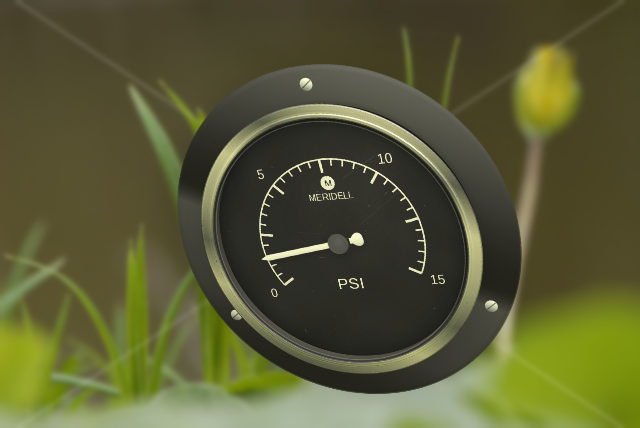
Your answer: 1.5
